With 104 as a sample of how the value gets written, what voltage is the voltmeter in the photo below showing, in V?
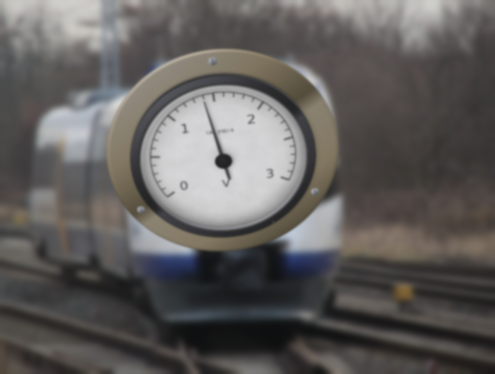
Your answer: 1.4
